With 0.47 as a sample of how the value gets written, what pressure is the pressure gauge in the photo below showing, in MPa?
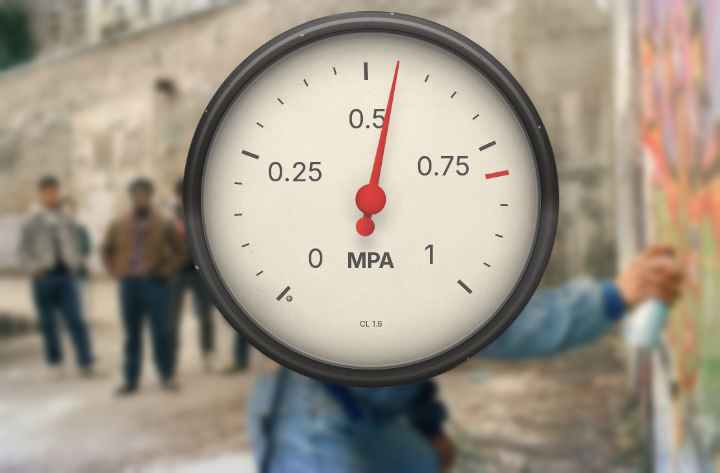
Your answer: 0.55
